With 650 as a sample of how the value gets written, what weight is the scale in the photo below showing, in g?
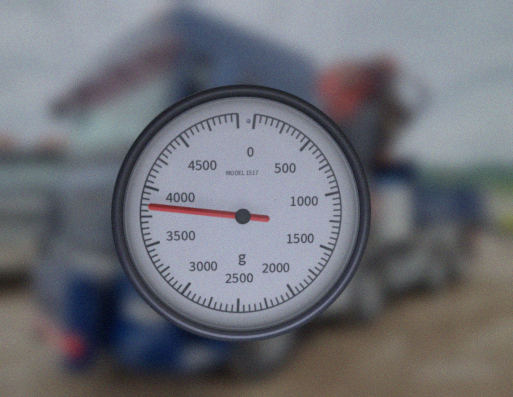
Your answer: 3850
